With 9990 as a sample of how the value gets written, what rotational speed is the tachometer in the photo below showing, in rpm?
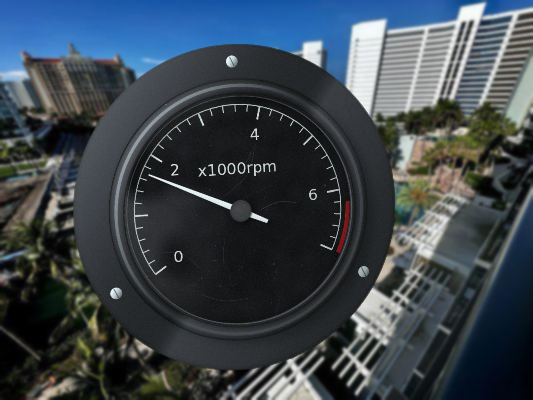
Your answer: 1700
